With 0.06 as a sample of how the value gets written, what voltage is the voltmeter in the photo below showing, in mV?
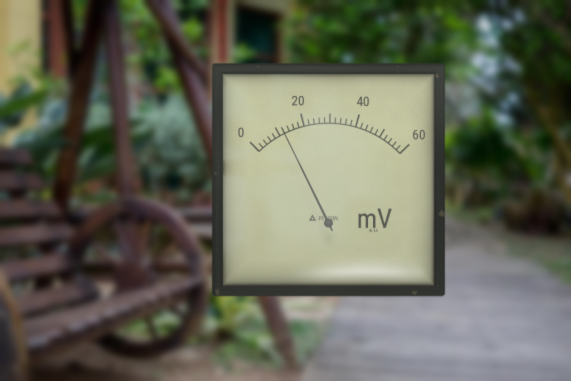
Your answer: 12
